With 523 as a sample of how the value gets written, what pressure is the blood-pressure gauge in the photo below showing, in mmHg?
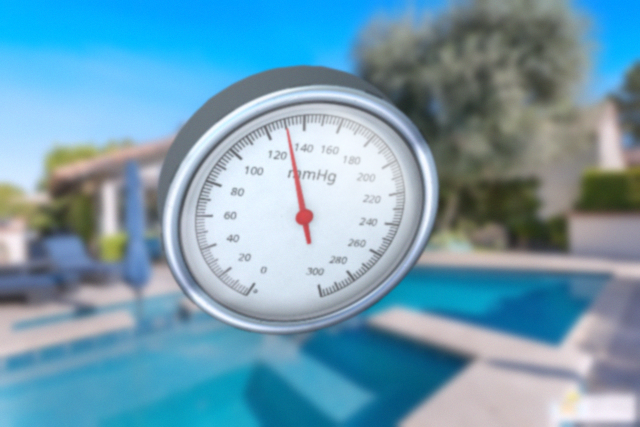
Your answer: 130
